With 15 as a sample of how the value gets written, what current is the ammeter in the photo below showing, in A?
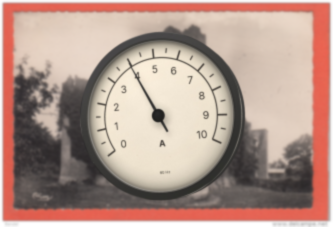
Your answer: 4
